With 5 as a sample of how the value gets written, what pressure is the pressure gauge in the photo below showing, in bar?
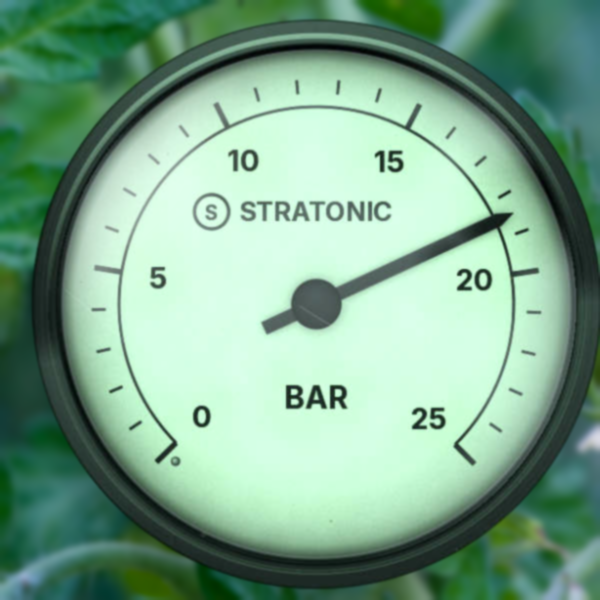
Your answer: 18.5
